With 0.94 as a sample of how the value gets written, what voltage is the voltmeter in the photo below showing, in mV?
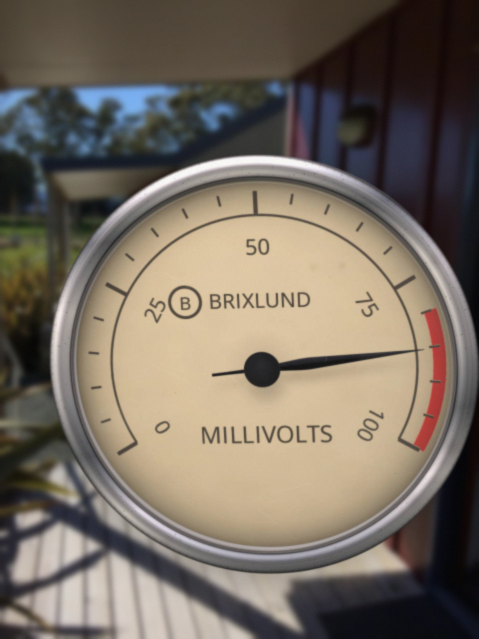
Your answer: 85
